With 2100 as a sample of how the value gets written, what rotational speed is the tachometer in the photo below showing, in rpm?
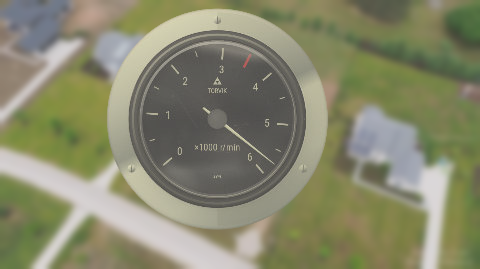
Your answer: 5750
